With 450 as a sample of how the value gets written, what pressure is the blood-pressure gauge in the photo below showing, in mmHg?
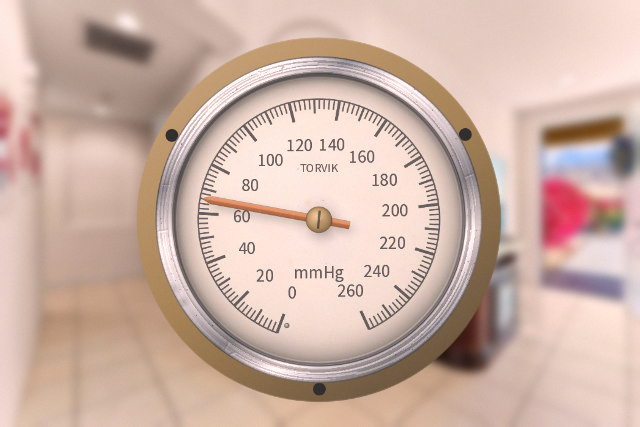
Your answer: 66
